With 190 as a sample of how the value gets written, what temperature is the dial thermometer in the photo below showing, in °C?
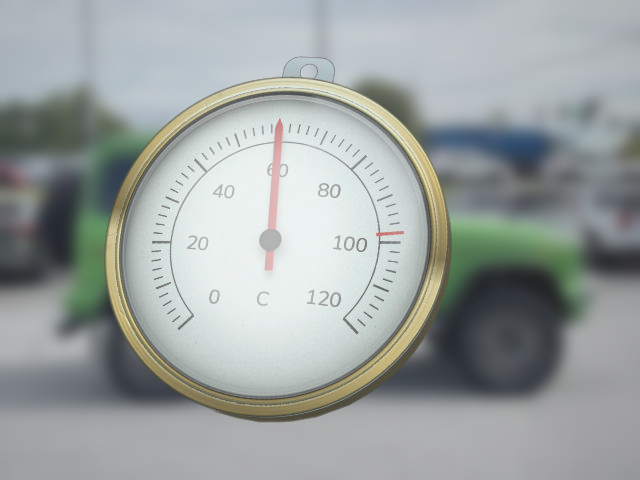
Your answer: 60
